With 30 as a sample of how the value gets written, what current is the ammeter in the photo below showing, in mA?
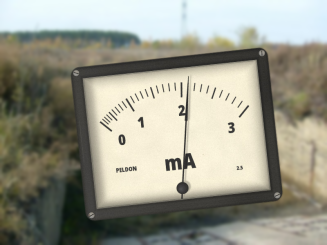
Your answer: 2.1
